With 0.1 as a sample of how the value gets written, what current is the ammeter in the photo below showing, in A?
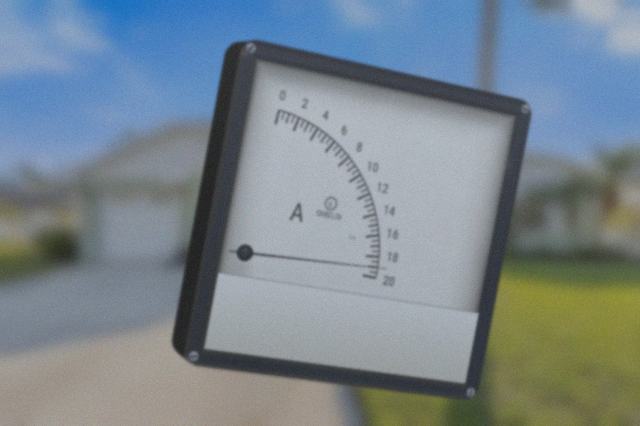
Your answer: 19
